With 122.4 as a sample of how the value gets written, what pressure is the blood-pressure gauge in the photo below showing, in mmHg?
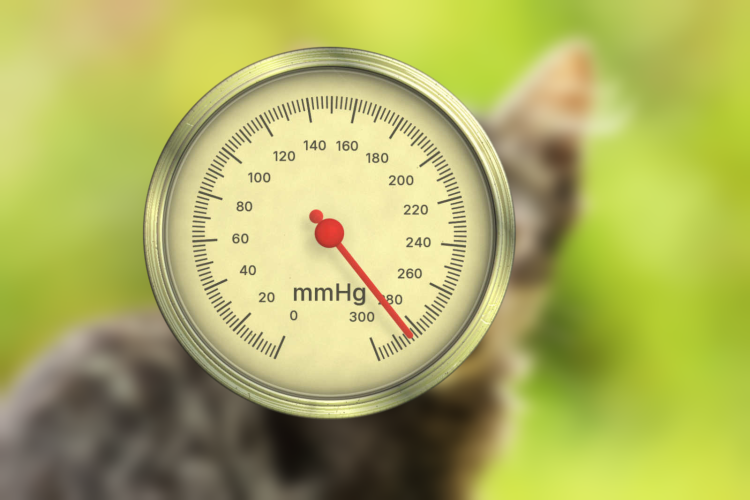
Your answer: 284
